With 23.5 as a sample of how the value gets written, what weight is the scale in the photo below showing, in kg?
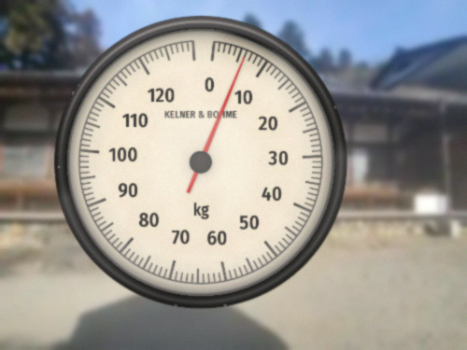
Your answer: 6
